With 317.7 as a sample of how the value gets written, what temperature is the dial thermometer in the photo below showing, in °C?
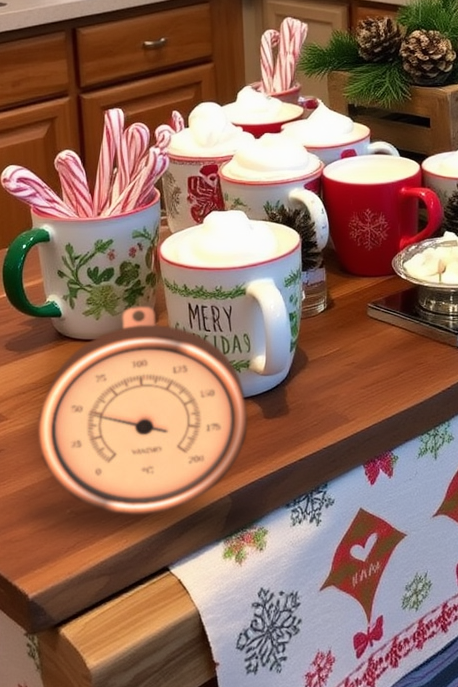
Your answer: 50
